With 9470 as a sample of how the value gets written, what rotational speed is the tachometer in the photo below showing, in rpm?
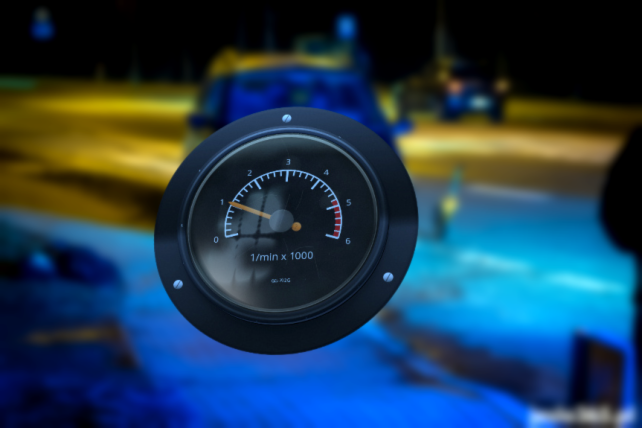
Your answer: 1000
